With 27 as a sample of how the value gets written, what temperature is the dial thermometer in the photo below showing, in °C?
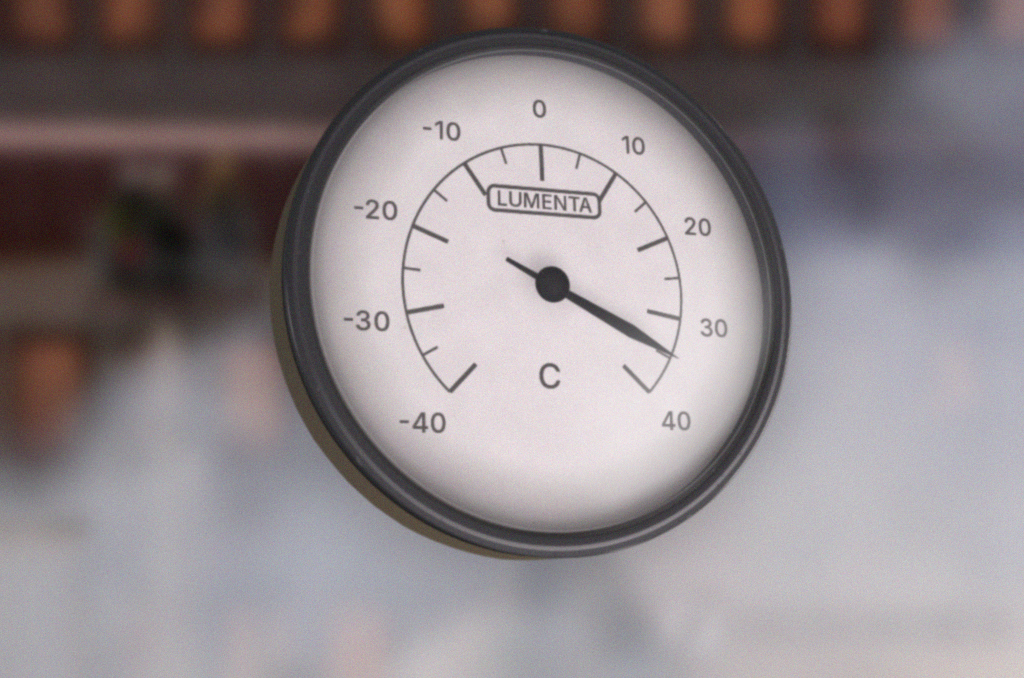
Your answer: 35
